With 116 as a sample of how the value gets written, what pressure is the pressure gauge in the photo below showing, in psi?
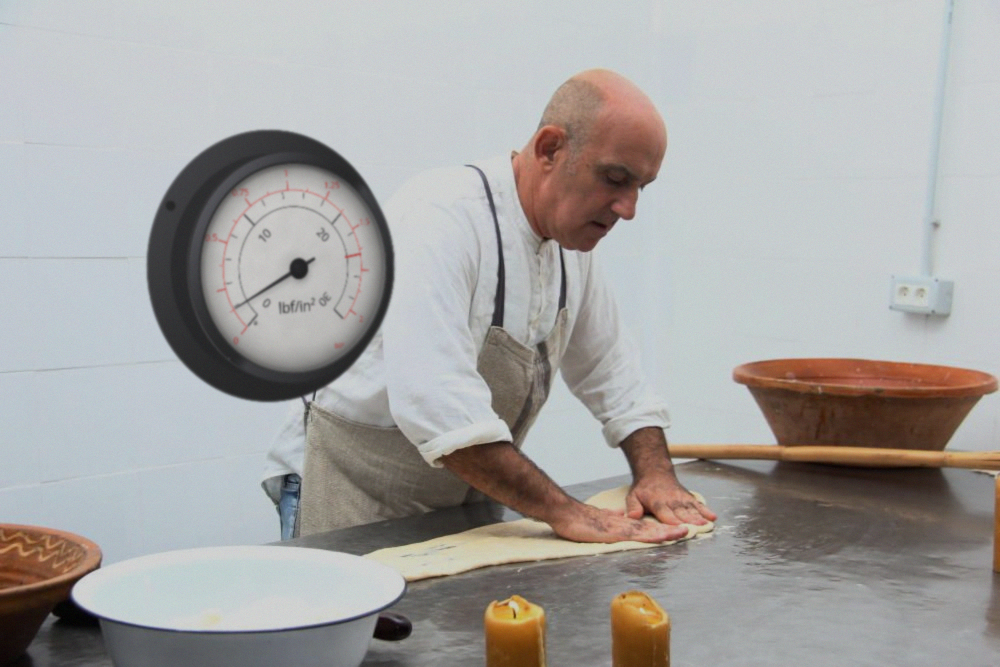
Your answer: 2
